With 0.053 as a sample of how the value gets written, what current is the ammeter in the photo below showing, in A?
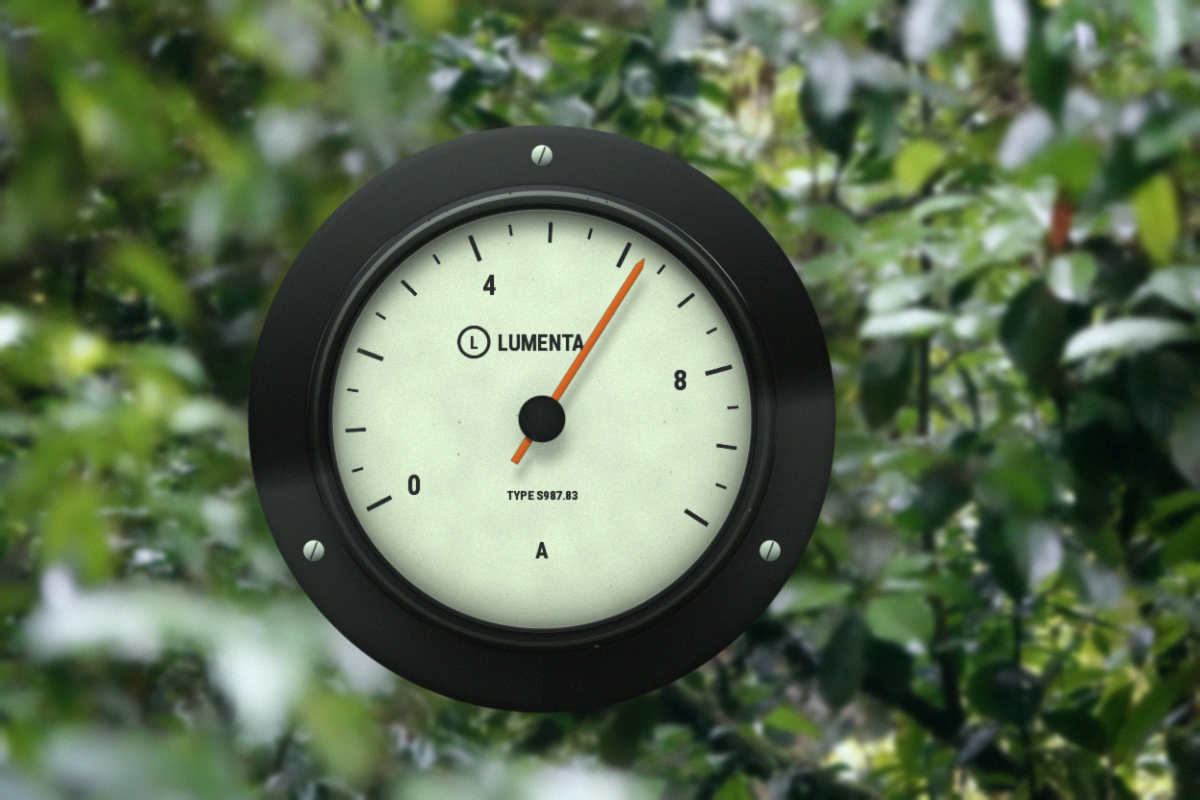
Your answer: 6.25
